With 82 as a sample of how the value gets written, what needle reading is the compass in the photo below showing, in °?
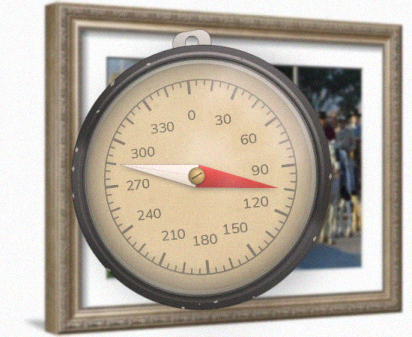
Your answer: 105
